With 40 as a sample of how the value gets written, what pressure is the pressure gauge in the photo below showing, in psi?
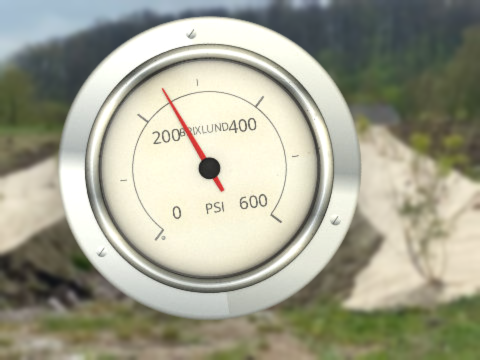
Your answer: 250
